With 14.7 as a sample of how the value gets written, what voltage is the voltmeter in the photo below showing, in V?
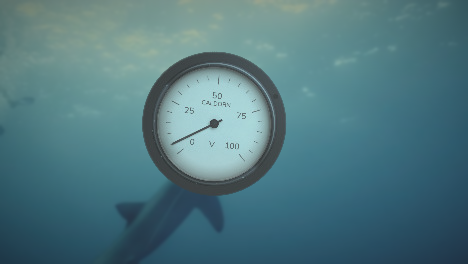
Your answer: 5
